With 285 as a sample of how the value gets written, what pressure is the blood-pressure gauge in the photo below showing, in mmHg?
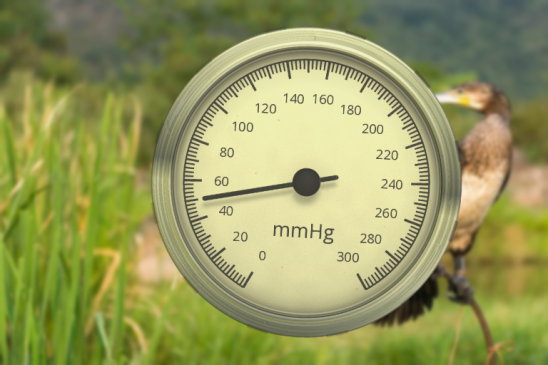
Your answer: 50
